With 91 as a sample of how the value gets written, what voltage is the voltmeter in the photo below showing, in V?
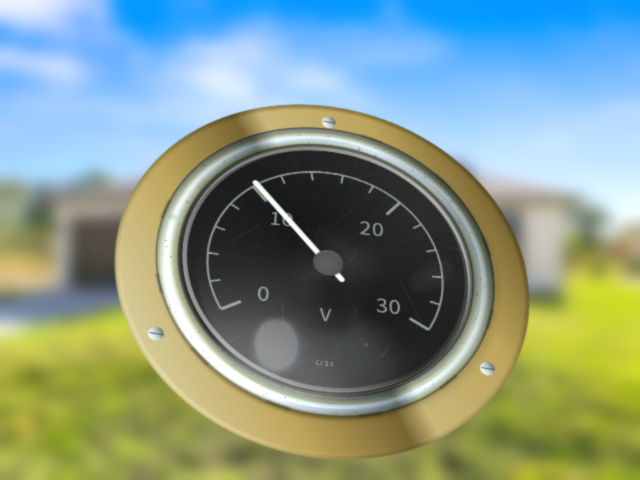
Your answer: 10
